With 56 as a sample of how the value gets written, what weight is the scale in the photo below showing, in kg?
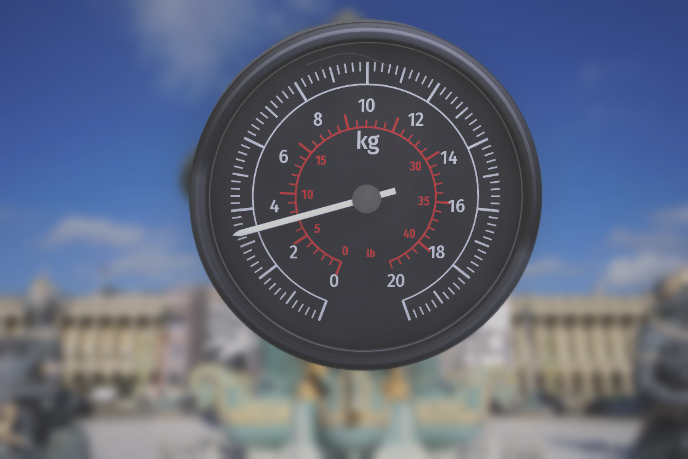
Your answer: 3.4
